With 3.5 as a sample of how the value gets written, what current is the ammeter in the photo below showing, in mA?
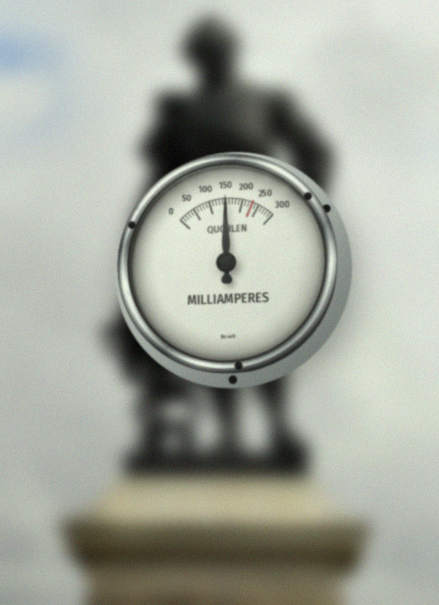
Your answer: 150
